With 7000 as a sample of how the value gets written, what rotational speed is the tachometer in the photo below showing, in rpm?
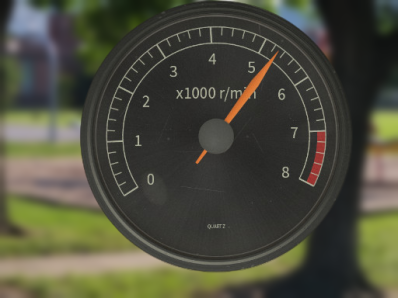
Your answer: 5300
